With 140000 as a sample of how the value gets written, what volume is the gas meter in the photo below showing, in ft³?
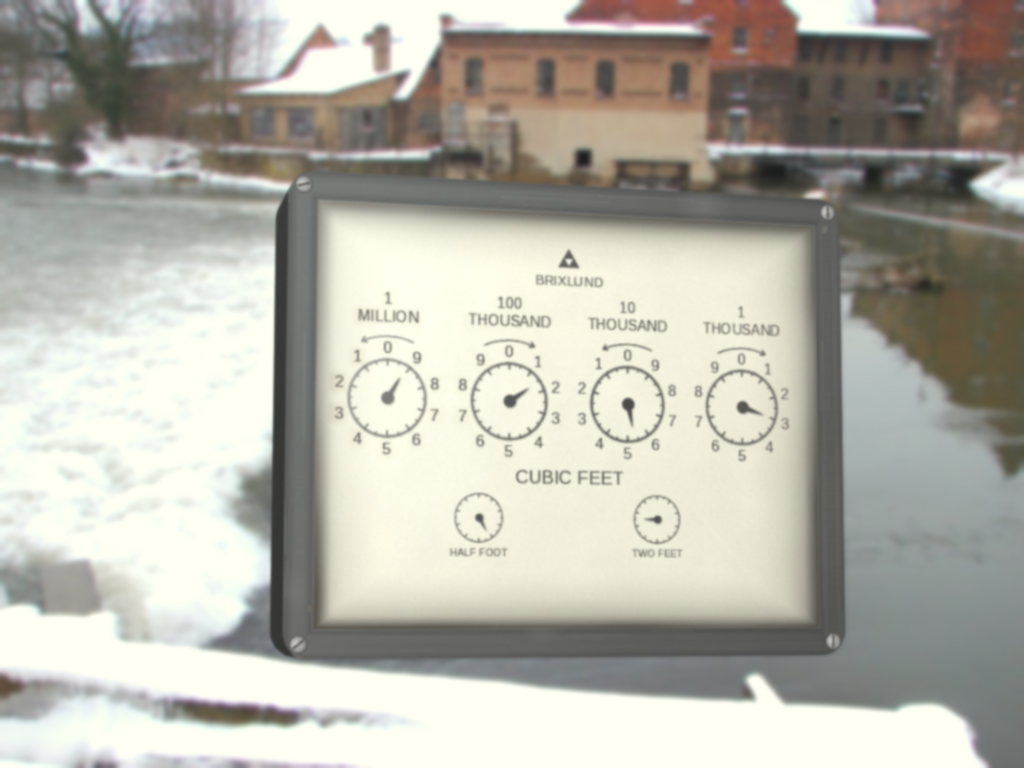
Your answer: 915300
